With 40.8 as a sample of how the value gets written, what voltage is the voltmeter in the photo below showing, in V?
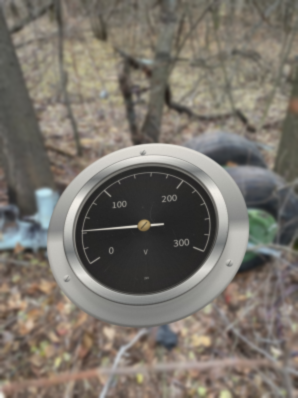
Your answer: 40
